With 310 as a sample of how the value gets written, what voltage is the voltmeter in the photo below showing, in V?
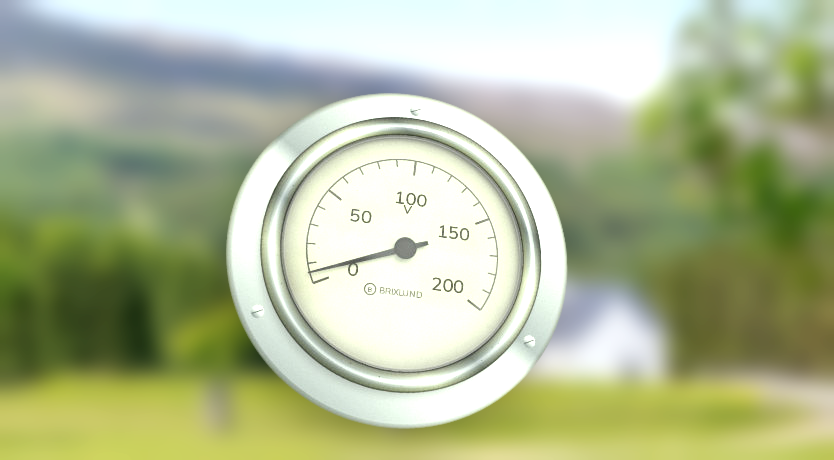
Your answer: 5
